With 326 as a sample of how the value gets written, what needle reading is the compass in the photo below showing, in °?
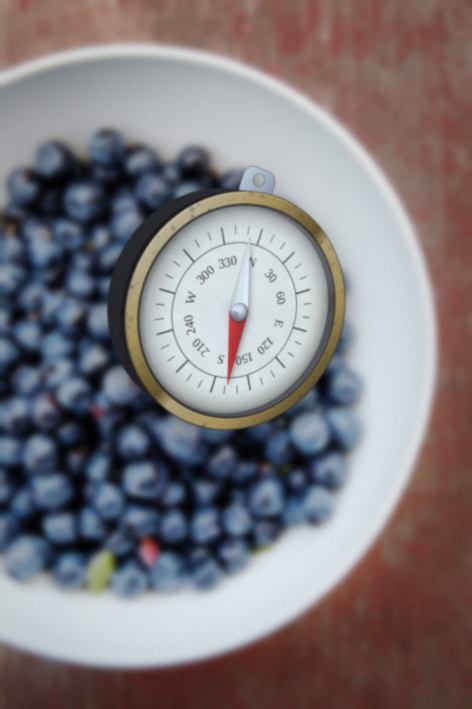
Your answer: 170
